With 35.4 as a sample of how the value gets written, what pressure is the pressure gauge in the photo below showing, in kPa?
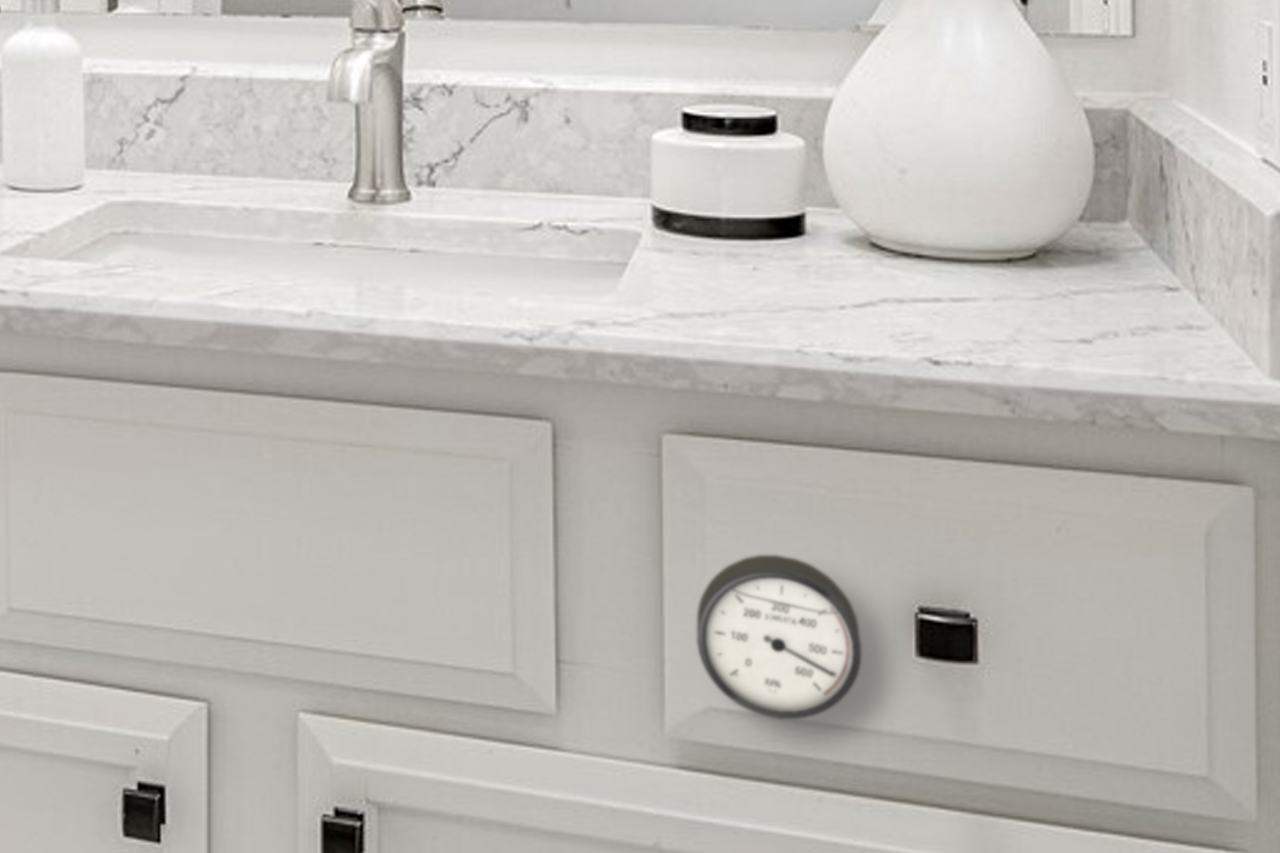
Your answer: 550
